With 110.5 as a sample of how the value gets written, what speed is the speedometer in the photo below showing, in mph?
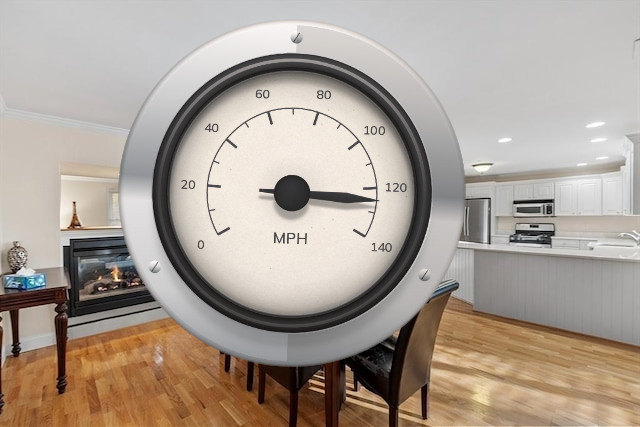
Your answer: 125
